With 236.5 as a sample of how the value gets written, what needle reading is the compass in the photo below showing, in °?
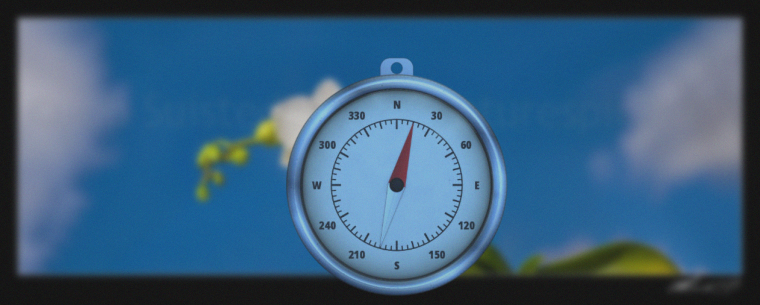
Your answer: 15
